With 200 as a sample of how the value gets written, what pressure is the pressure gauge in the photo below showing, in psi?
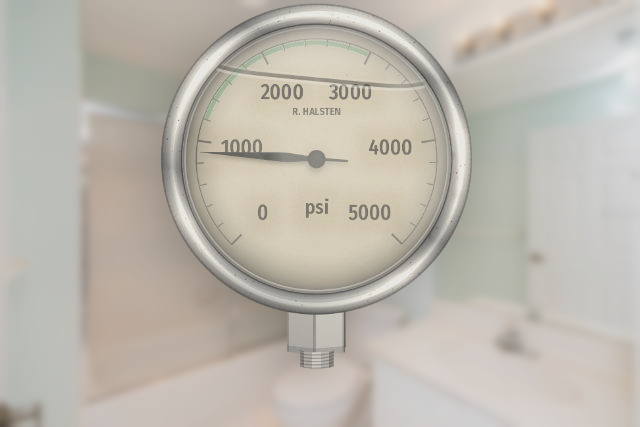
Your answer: 900
